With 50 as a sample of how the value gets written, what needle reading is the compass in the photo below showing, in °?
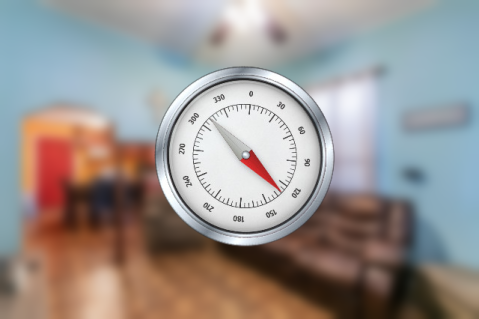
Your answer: 130
